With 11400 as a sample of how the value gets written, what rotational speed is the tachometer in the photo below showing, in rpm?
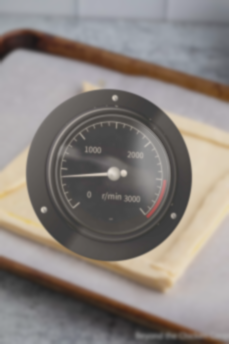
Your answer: 400
